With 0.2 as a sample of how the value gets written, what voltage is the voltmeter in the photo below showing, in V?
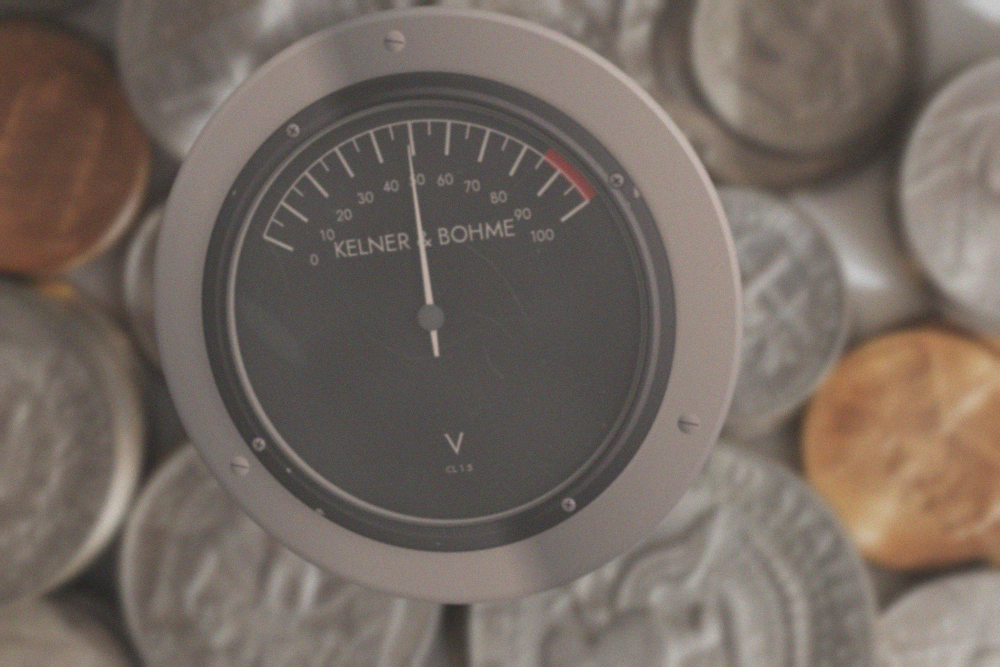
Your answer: 50
